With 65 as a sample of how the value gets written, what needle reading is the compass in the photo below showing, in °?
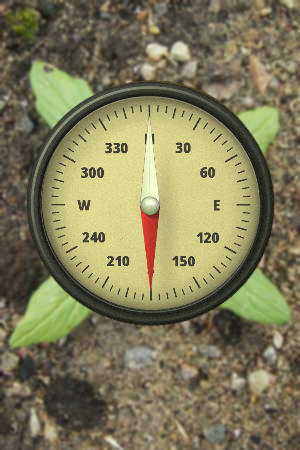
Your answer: 180
